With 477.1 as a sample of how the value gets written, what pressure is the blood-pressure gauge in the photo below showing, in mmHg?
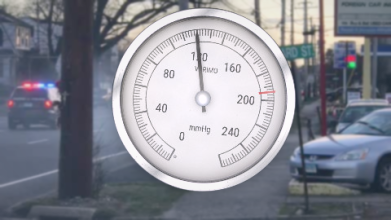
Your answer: 120
